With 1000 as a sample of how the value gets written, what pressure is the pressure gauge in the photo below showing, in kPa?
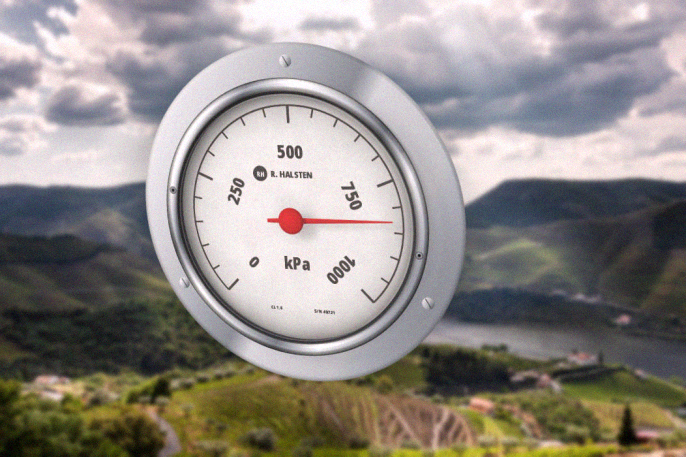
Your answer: 825
